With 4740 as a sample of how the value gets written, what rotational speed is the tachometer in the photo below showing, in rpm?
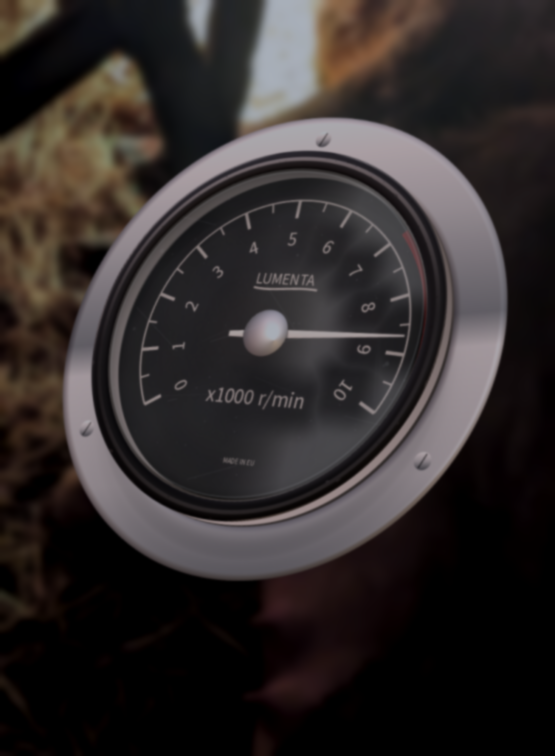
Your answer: 8750
